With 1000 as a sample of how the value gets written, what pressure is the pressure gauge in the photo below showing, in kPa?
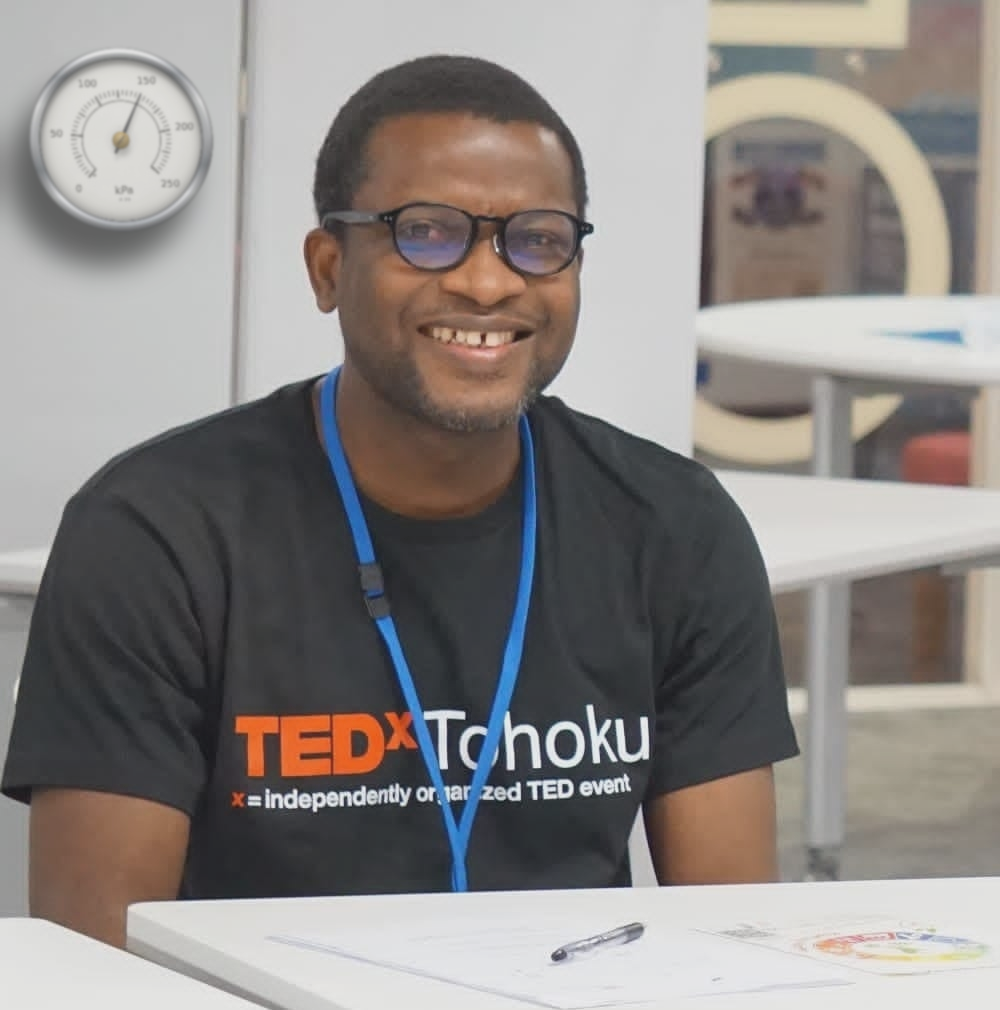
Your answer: 150
